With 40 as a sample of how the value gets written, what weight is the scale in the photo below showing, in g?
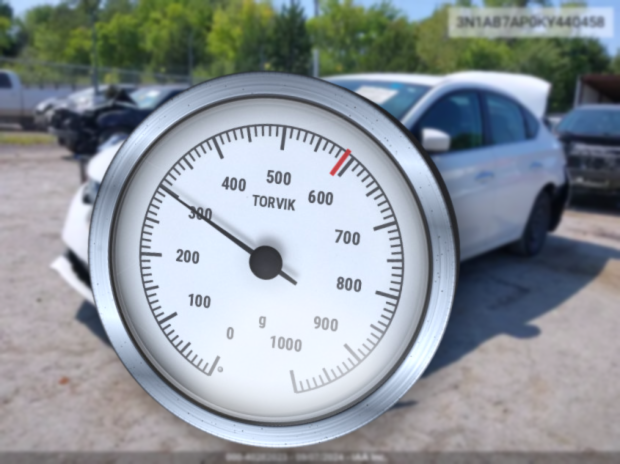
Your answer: 300
